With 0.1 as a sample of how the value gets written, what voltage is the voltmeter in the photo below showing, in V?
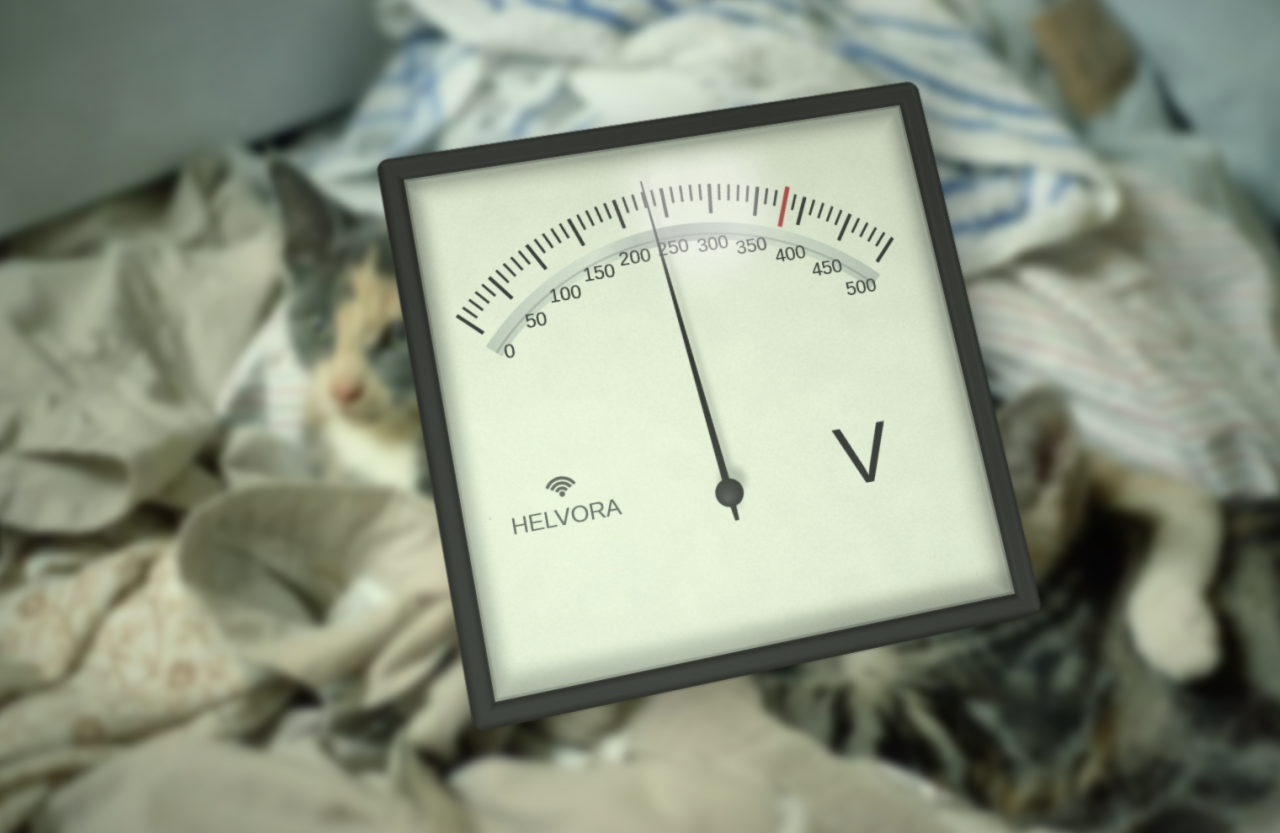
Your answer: 230
